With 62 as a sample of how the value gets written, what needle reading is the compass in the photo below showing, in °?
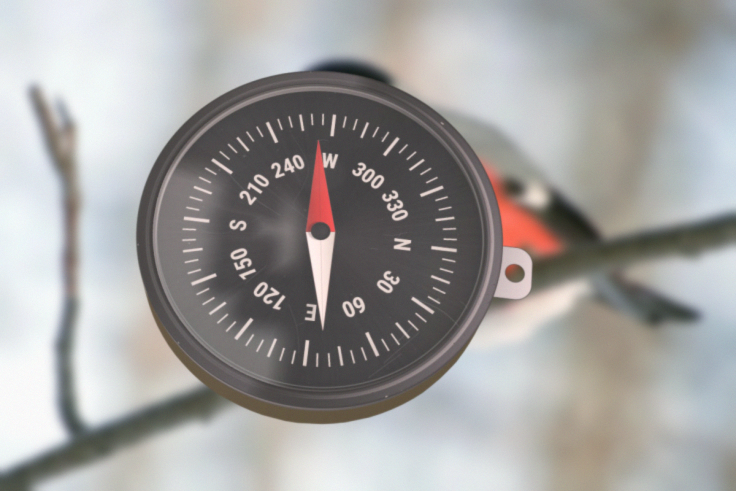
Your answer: 262.5
